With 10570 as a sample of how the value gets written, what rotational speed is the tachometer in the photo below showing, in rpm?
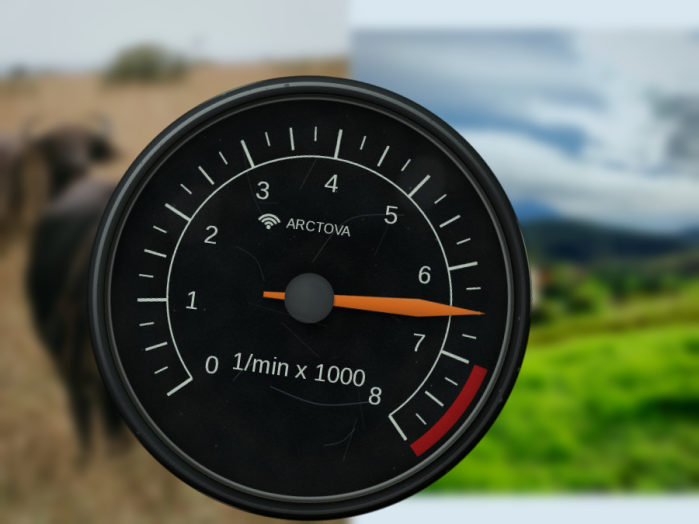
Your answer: 6500
